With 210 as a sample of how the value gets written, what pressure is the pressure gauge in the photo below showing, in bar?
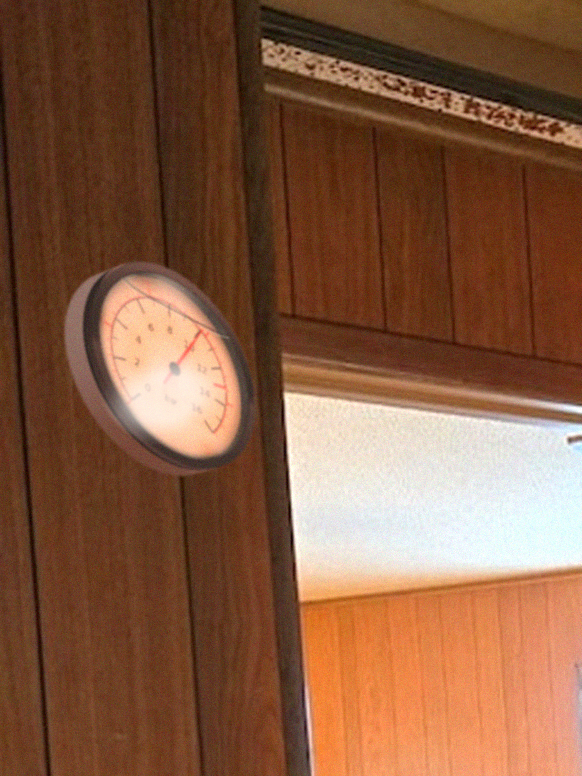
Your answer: 10
